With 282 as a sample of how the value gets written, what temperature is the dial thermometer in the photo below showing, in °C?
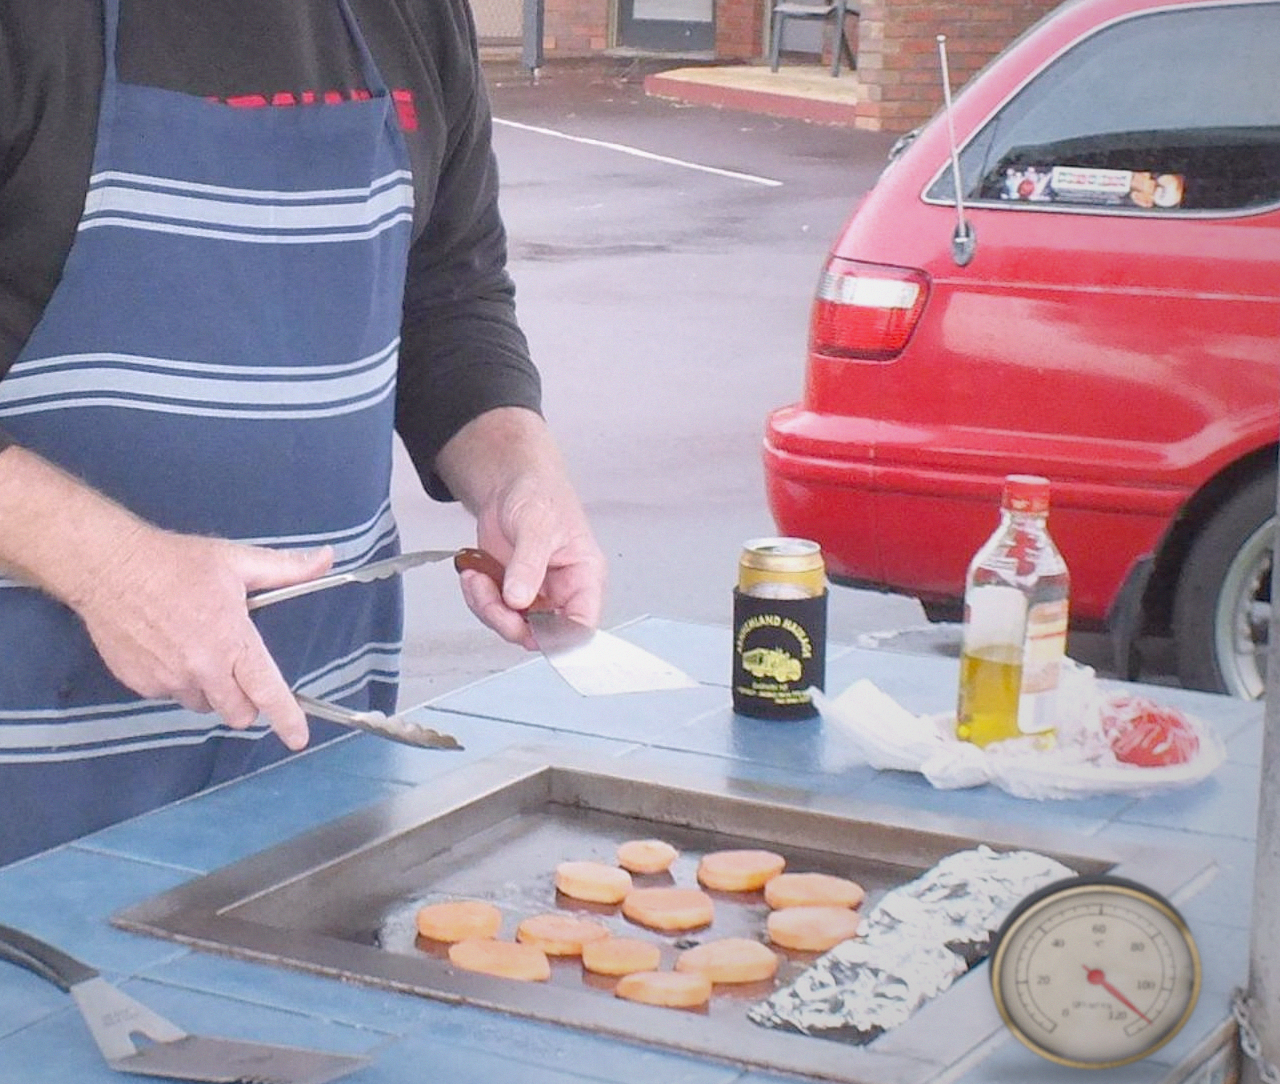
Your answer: 112
